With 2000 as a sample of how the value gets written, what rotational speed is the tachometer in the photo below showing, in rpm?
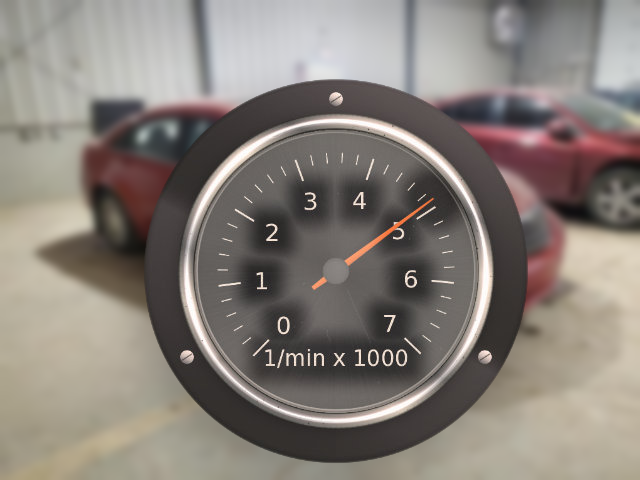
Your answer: 4900
